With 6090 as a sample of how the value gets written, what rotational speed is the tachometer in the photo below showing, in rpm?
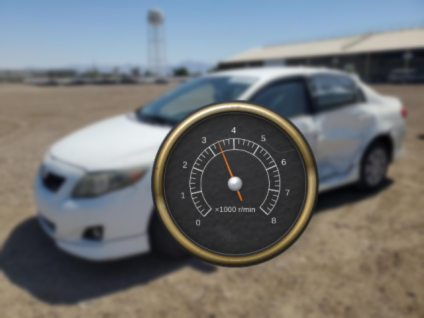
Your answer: 3400
